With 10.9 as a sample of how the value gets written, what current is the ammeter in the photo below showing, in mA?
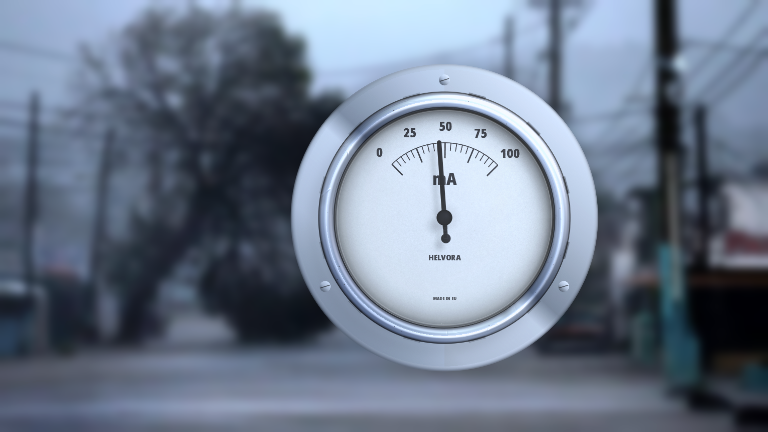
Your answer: 45
